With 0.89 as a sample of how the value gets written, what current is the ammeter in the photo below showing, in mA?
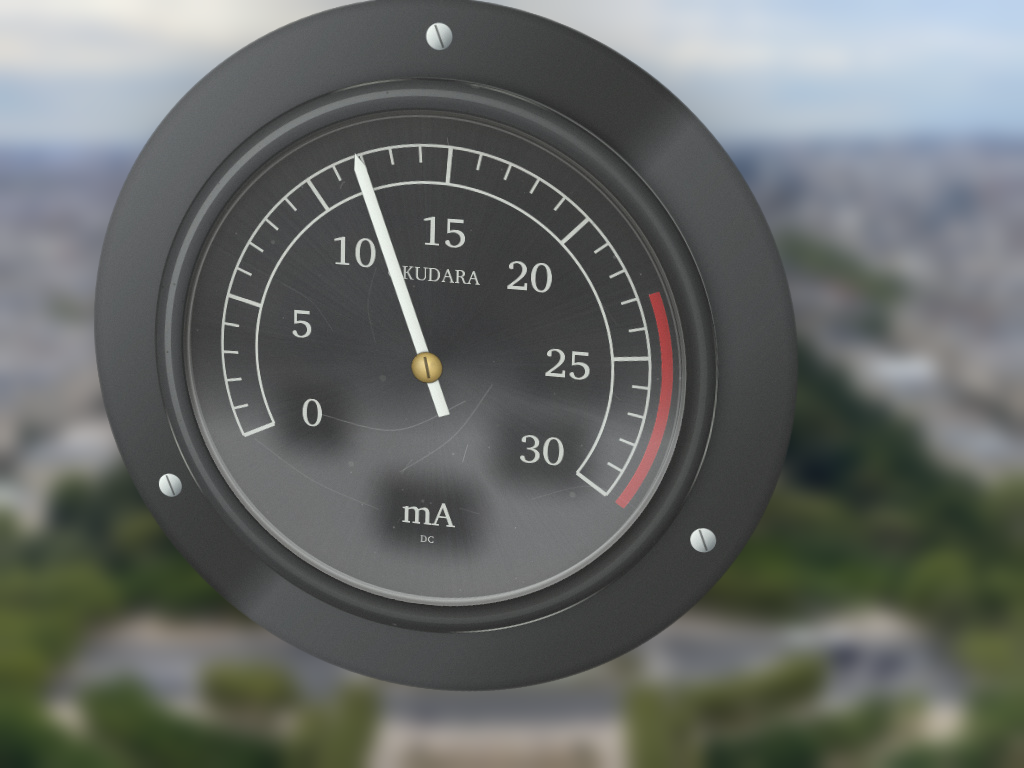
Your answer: 12
